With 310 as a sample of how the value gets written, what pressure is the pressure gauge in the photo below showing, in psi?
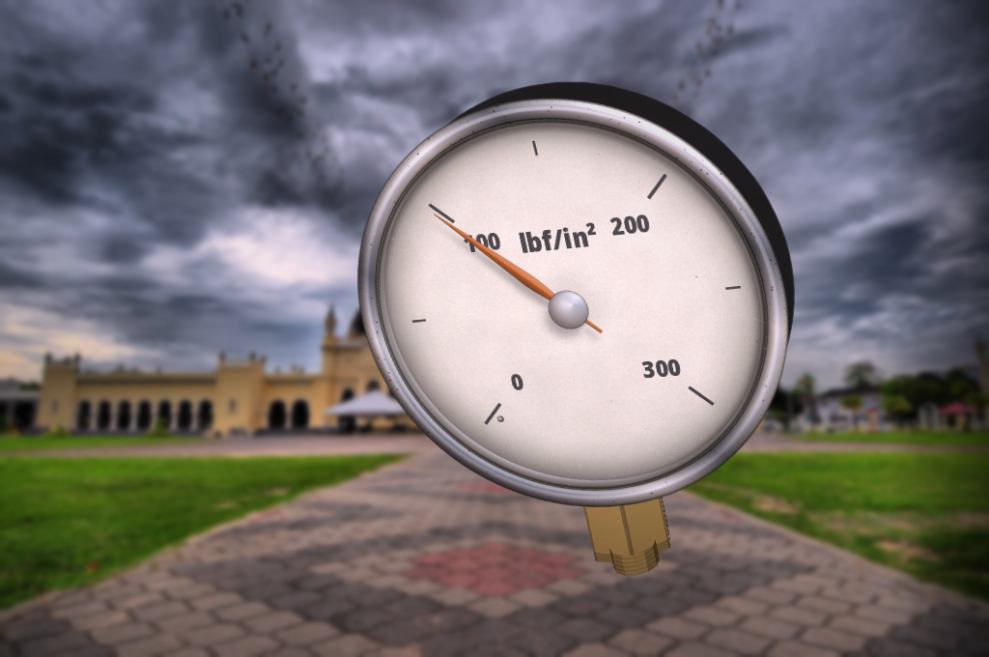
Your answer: 100
